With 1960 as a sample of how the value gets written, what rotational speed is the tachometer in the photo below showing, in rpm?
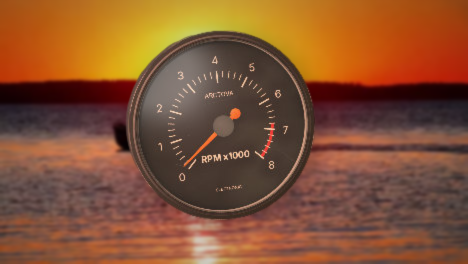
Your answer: 200
